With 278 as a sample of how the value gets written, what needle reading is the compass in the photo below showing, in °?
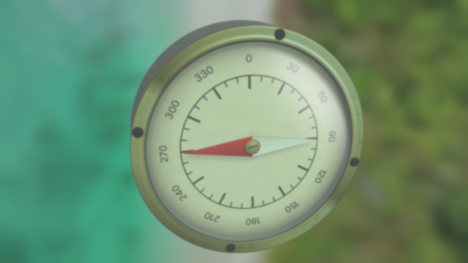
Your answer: 270
